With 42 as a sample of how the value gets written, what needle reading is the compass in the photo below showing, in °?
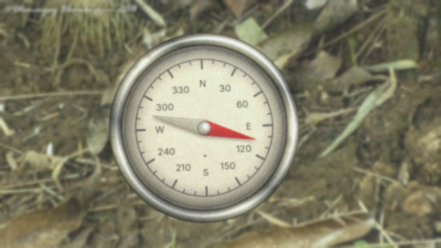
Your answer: 105
